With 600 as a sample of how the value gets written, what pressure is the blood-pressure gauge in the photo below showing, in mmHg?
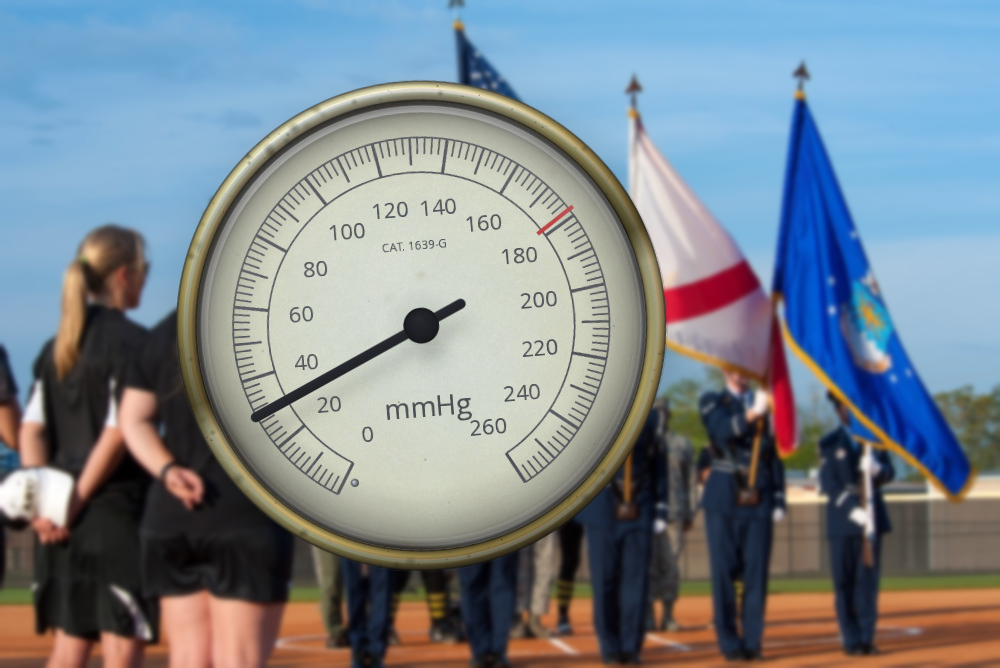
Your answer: 30
